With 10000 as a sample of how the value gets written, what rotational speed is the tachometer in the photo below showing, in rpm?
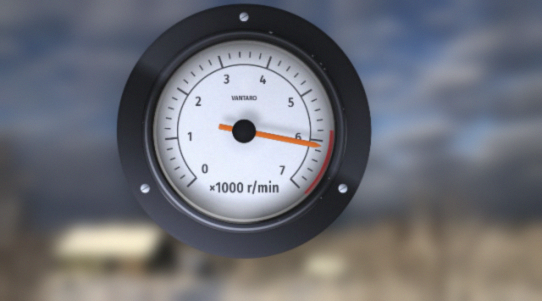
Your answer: 6100
